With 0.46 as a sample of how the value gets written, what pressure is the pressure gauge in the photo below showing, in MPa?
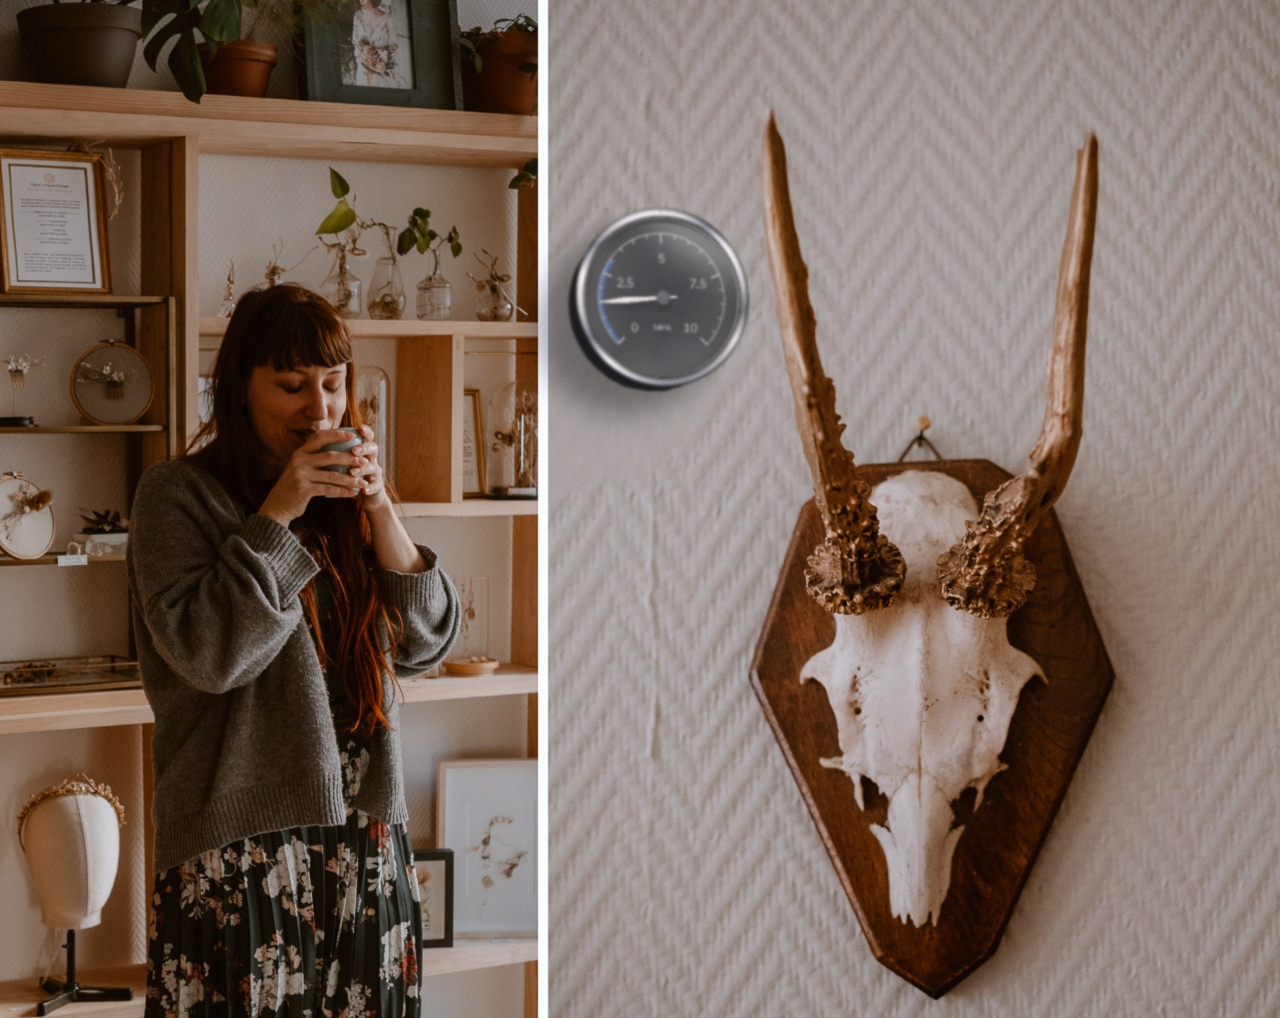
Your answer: 1.5
